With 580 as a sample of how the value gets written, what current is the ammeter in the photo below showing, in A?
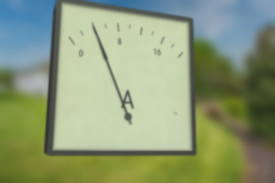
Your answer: 4
